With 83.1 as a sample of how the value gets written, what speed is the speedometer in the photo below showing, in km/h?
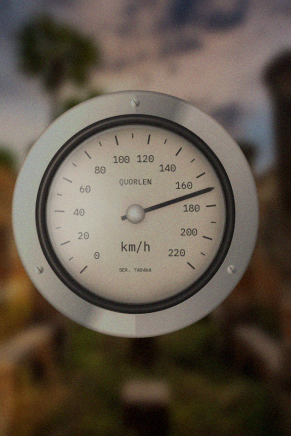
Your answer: 170
